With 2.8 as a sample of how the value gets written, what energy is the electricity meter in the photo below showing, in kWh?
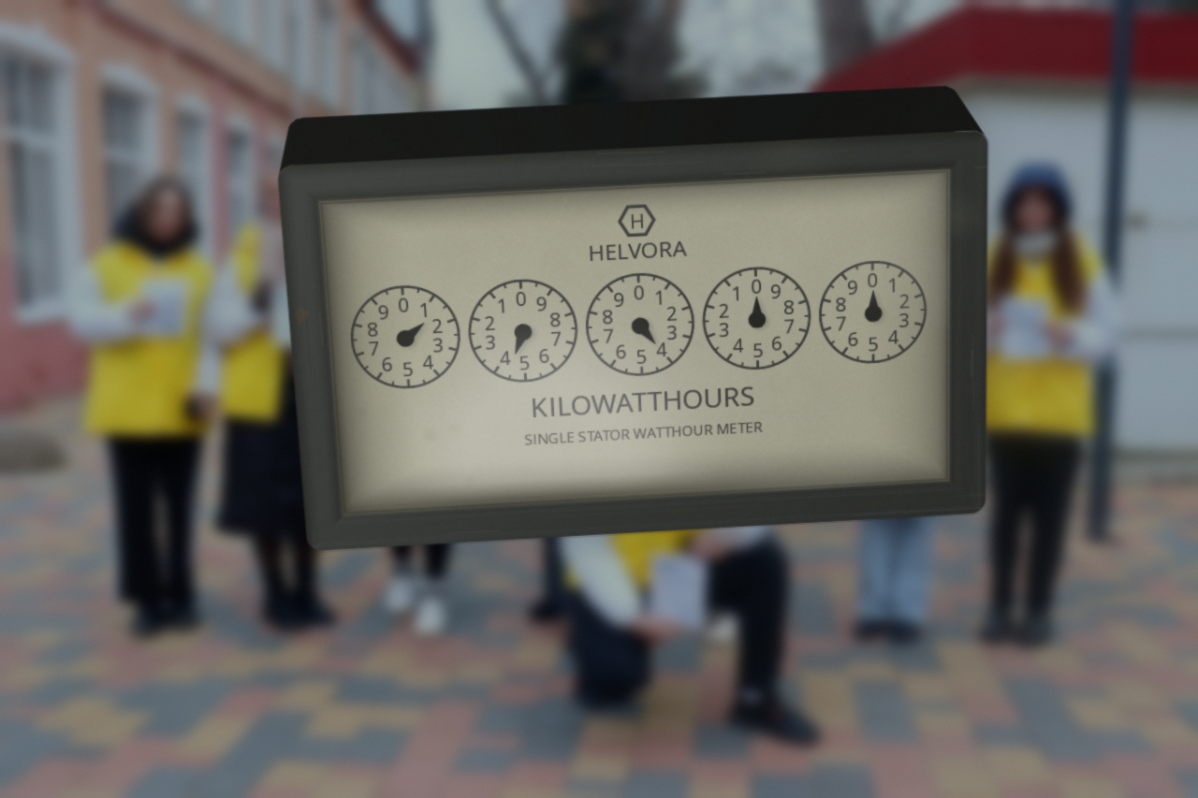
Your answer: 14400
